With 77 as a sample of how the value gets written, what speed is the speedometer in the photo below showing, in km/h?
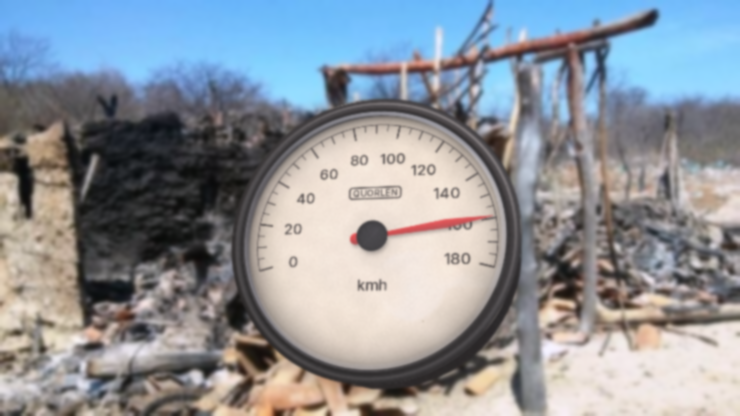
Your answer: 160
